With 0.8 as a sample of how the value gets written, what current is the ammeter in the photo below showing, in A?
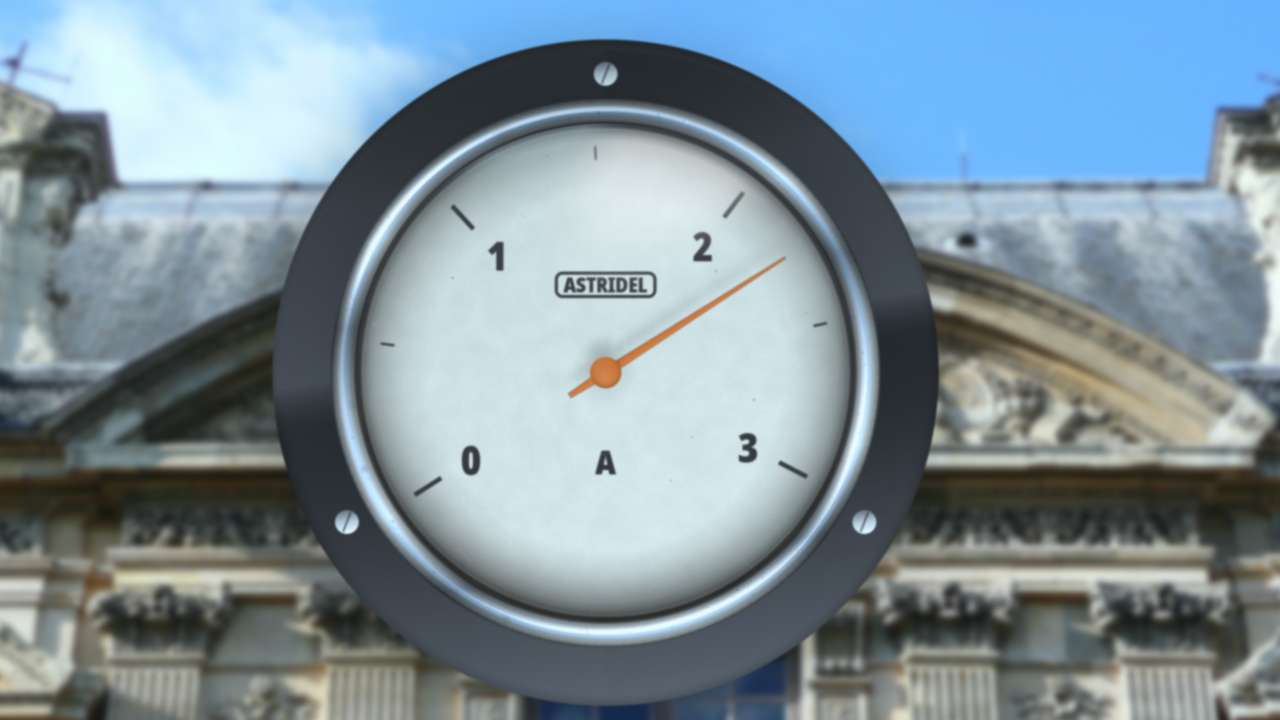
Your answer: 2.25
